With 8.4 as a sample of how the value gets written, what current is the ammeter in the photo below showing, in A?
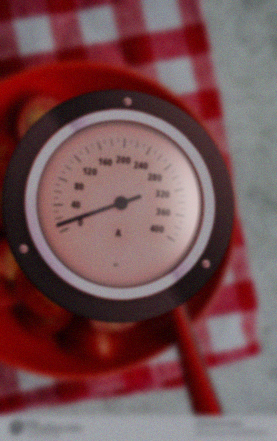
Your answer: 10
